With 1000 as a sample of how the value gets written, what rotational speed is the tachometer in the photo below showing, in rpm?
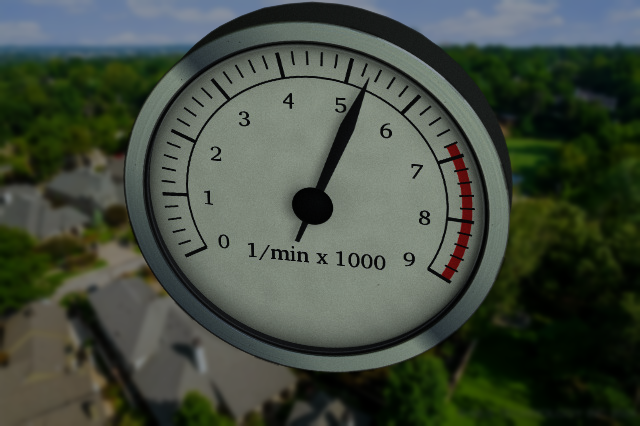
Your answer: 5300
